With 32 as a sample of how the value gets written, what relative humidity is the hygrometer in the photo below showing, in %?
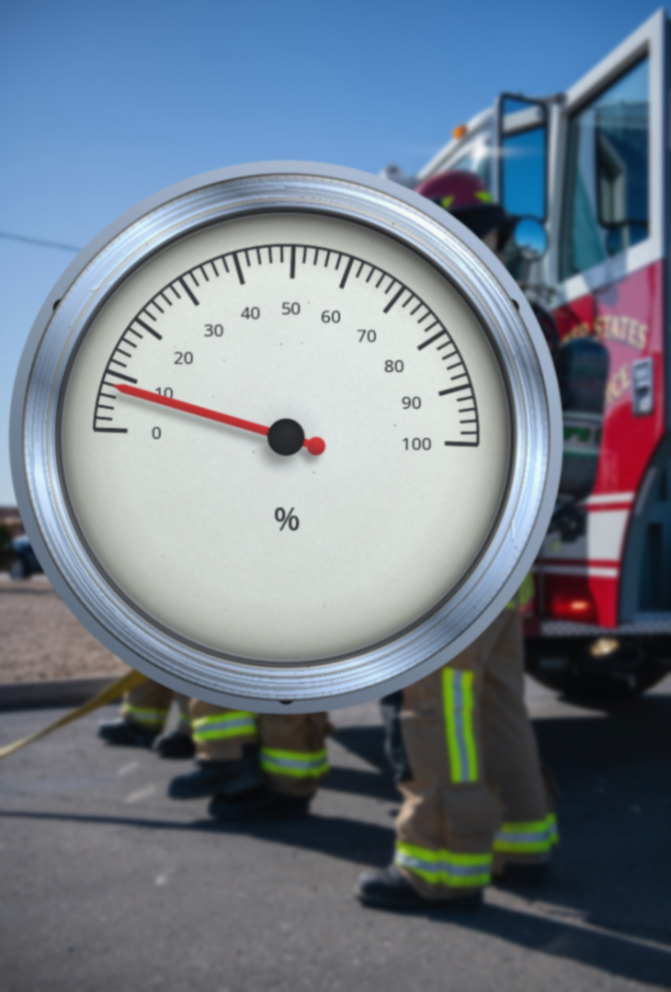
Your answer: 8
